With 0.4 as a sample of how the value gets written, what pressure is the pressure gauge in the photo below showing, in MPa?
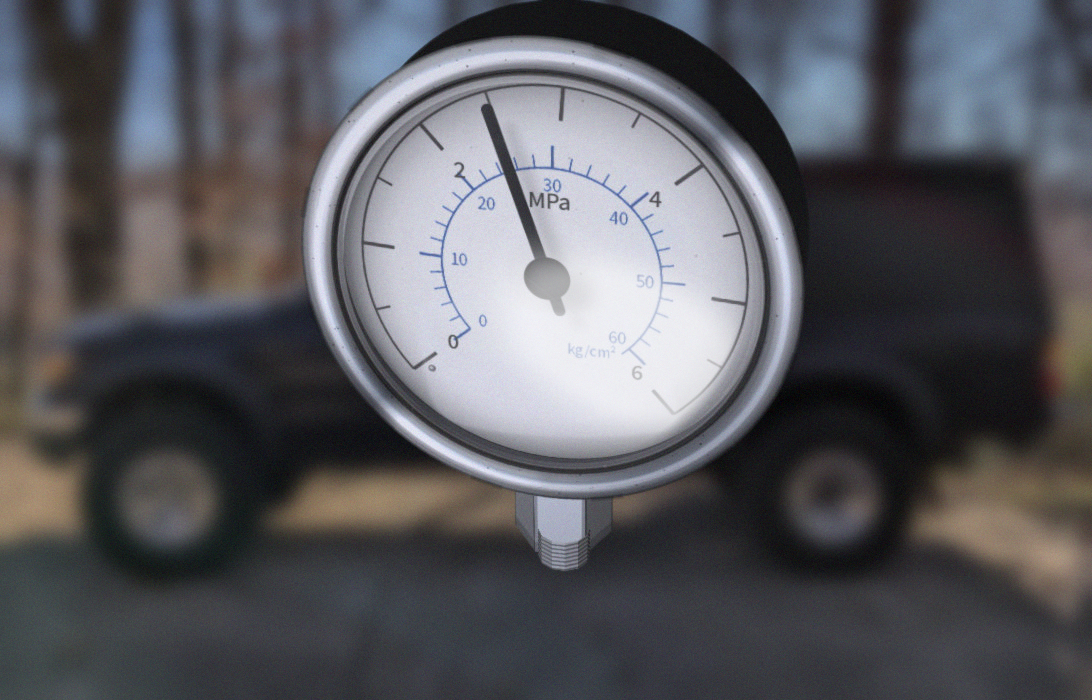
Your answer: 2.5
